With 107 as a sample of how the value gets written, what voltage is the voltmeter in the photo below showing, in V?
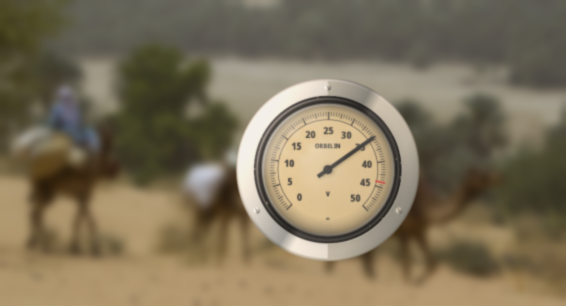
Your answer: 35
